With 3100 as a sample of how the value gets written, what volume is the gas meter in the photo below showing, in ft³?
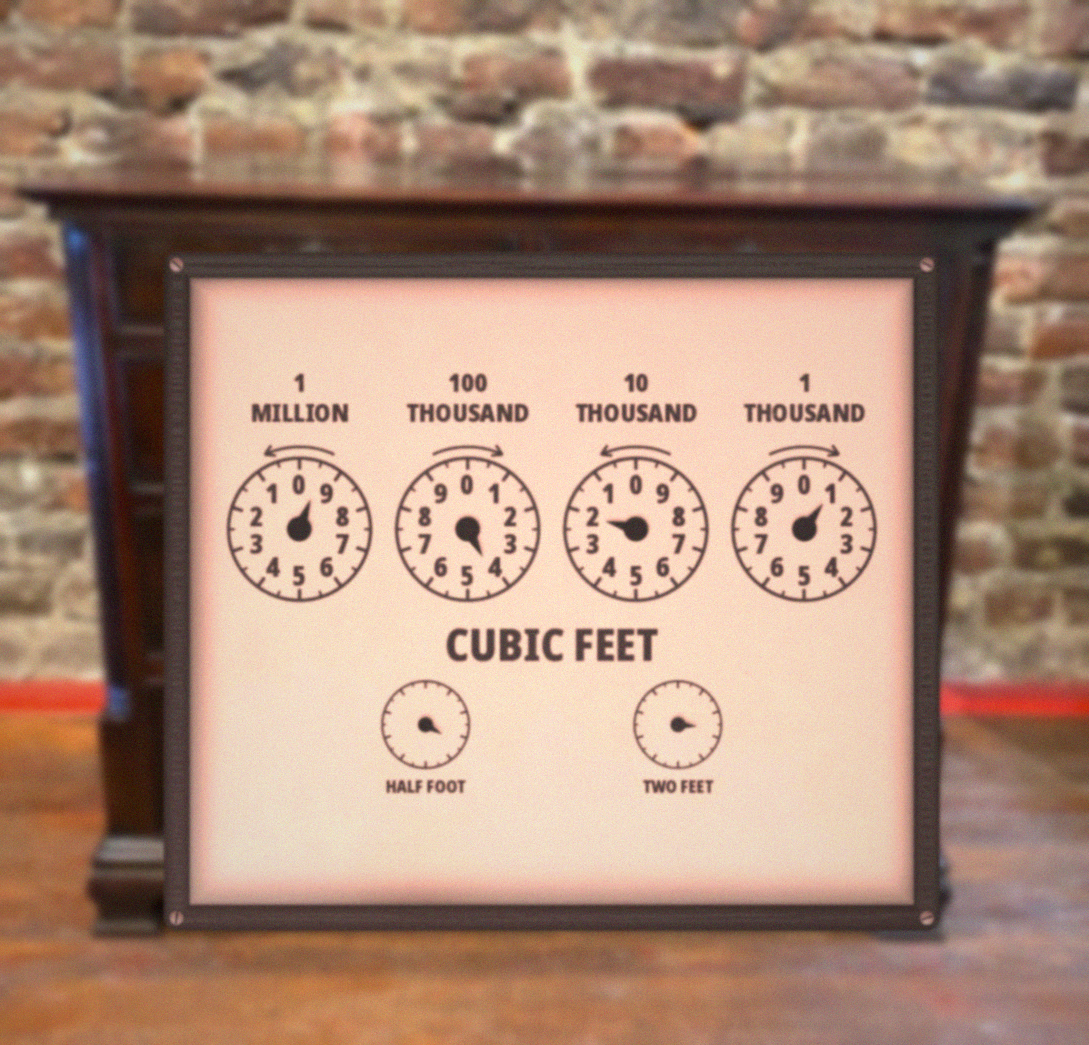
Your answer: 942100
